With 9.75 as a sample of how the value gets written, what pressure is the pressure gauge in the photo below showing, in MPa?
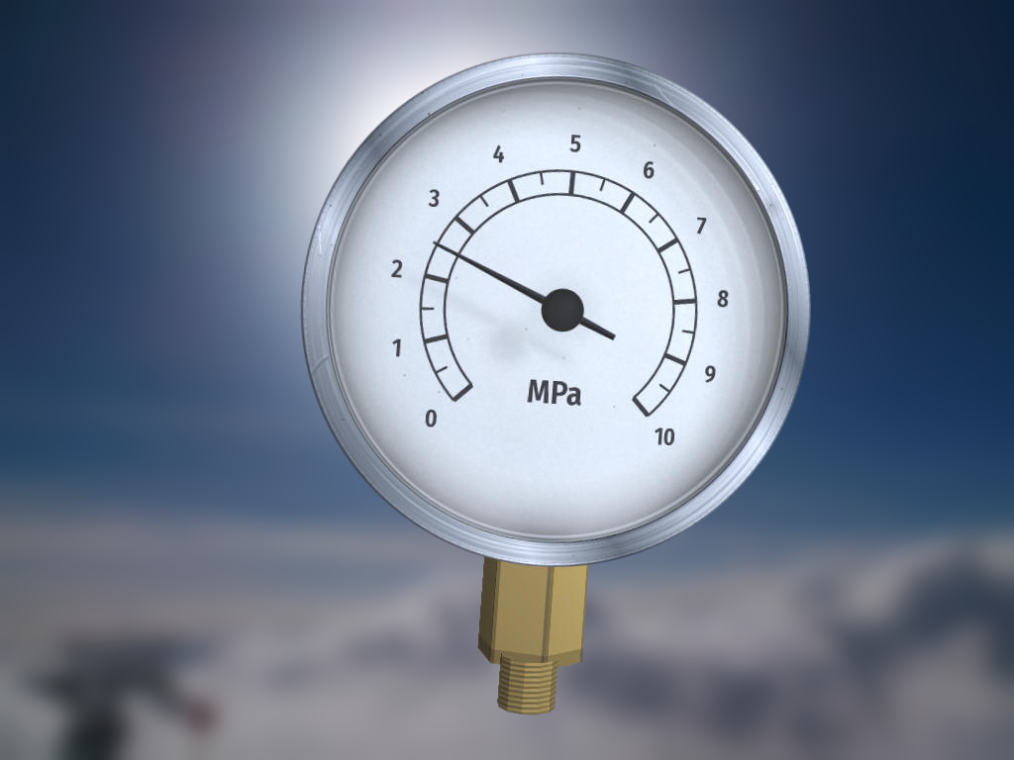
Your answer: 2.5
